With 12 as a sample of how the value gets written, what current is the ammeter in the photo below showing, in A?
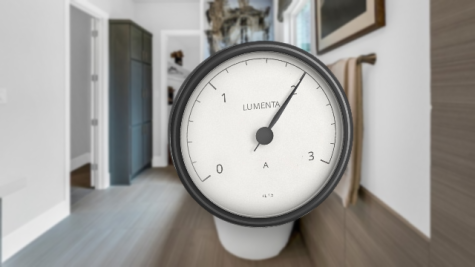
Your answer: 2
